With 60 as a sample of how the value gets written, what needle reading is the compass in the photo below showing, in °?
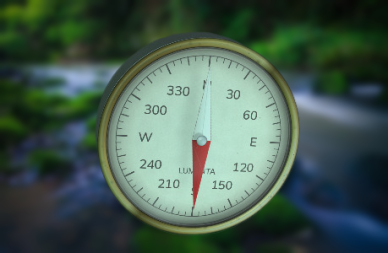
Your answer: 180
